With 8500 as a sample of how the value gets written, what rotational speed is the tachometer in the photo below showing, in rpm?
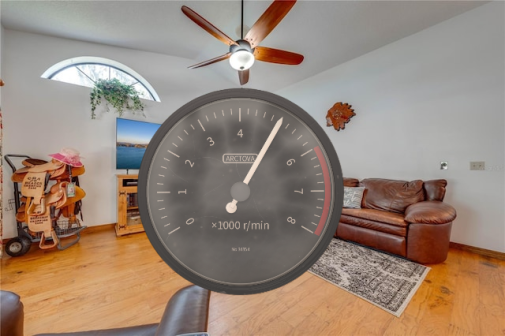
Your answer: 5000
